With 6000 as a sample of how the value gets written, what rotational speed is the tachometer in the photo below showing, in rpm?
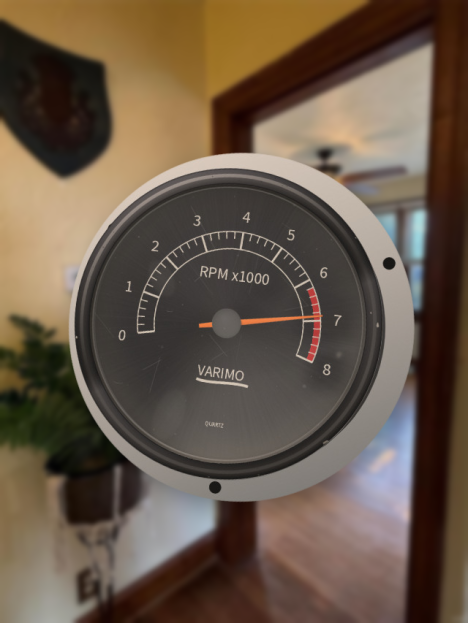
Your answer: 6900
